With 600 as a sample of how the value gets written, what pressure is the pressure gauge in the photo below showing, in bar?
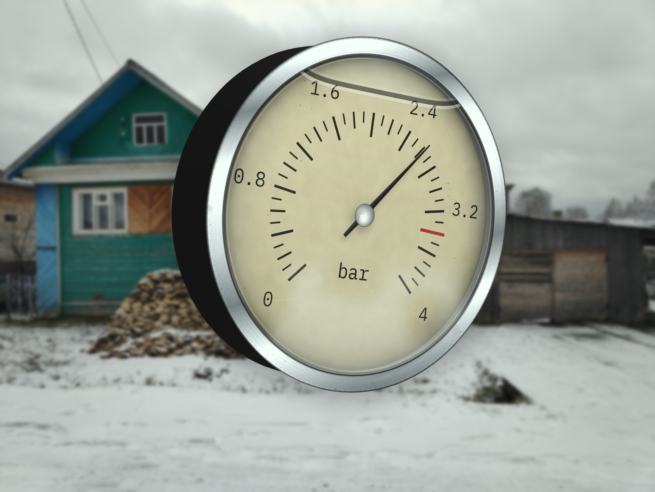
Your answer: 2.6
